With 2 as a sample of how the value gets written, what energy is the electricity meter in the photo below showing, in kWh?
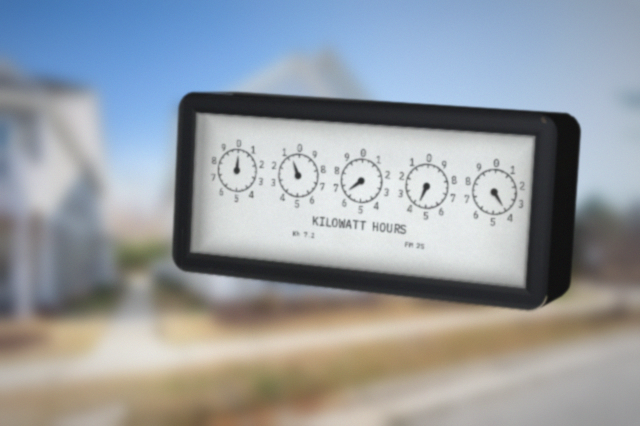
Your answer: 644
